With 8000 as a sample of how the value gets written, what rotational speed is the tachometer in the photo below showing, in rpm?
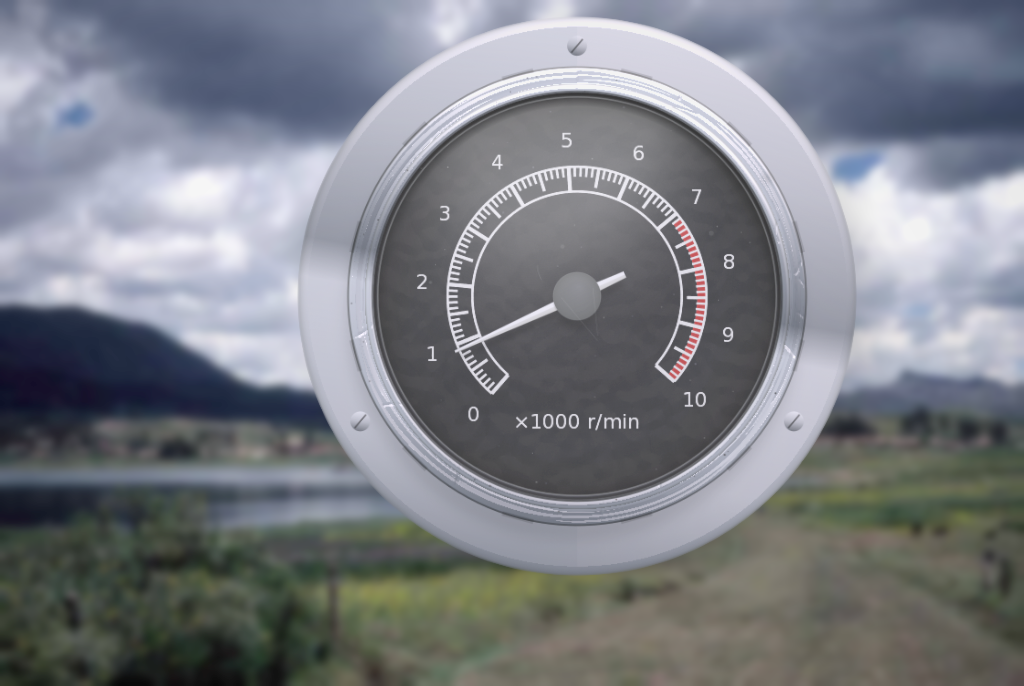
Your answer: 900
